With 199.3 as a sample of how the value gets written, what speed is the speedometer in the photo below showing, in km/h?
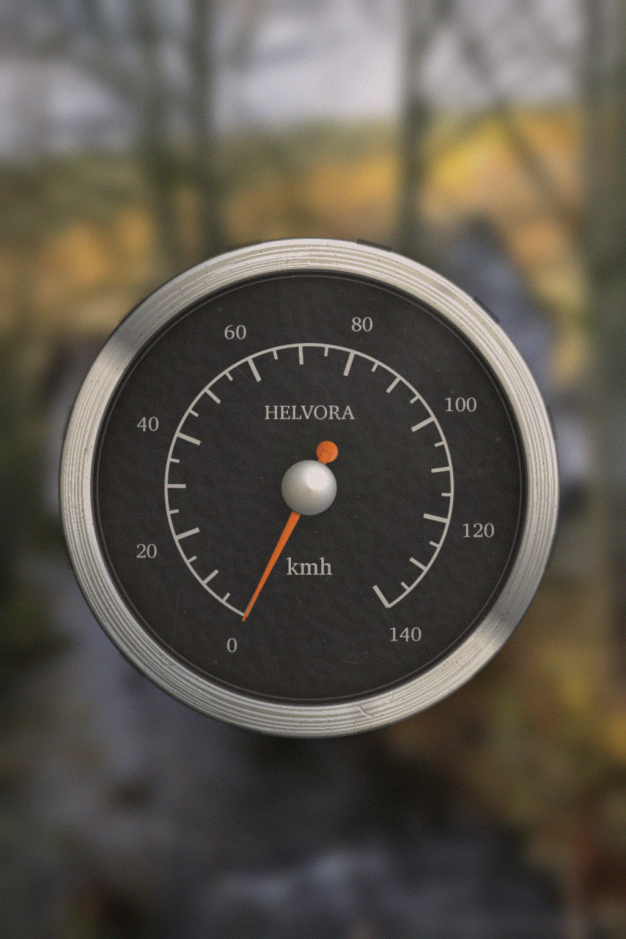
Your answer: 0
